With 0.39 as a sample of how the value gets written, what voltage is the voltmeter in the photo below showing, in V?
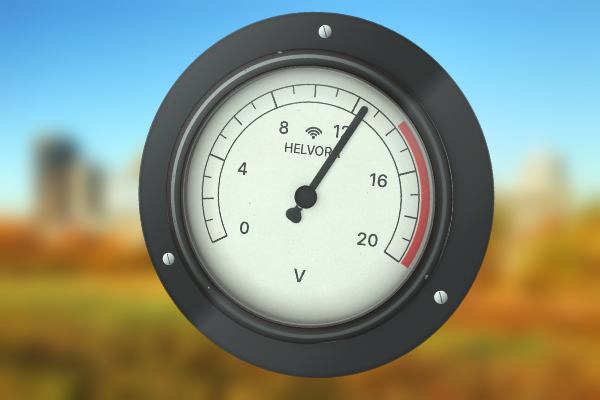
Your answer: 12.5
